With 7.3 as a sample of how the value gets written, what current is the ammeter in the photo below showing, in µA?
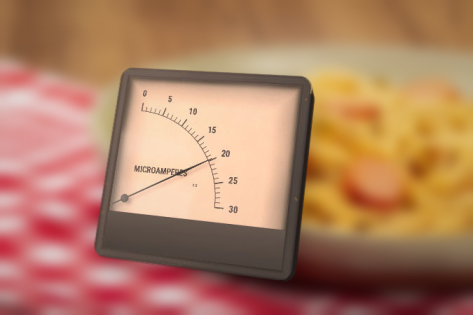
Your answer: 20
